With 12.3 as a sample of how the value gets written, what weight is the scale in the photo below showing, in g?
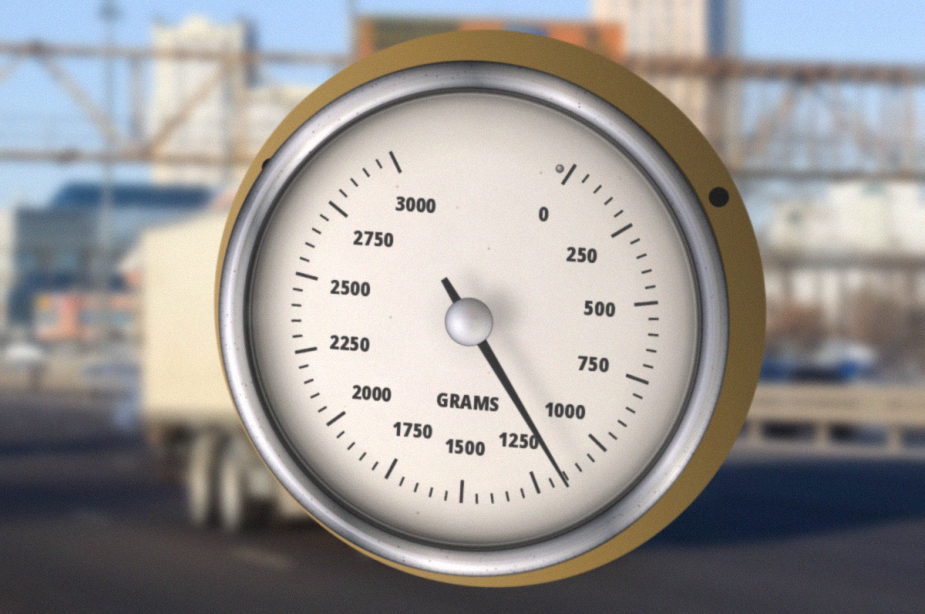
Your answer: 1150
